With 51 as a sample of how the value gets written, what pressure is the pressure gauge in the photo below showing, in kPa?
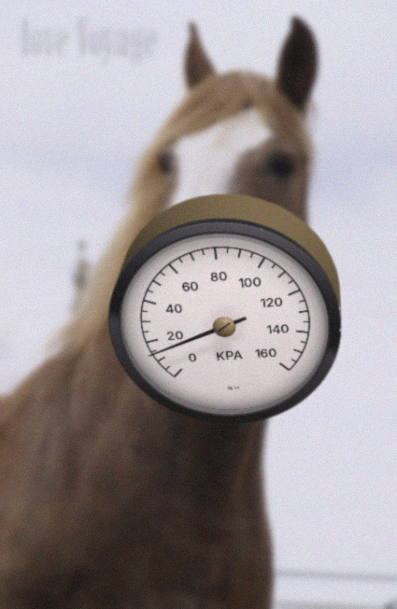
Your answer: 15
